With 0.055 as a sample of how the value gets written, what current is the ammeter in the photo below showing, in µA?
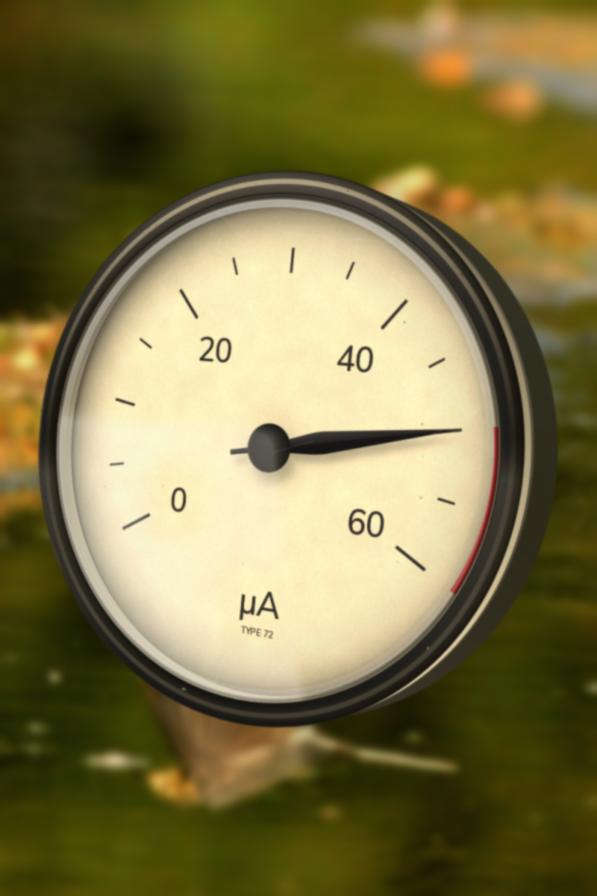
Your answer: 50
